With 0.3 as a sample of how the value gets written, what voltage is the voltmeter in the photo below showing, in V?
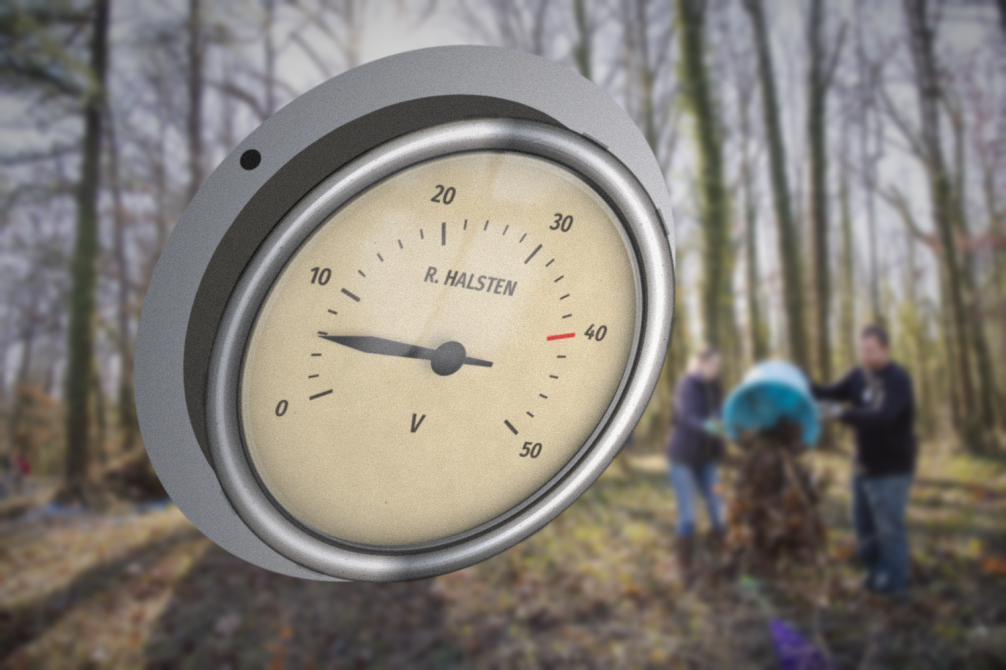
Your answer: 6
